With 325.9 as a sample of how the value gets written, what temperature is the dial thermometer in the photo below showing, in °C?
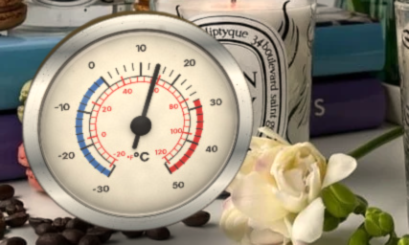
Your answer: 14
